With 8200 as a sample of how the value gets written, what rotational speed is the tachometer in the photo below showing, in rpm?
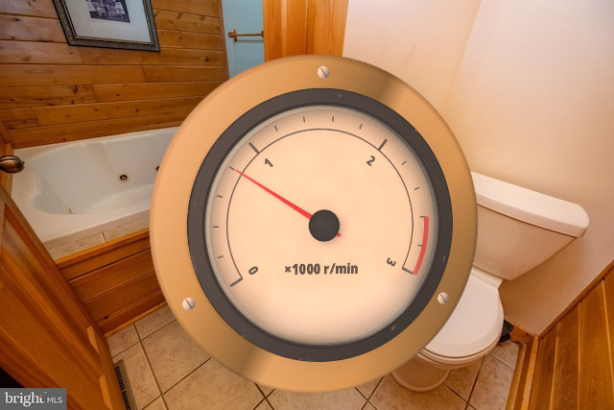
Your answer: 800
